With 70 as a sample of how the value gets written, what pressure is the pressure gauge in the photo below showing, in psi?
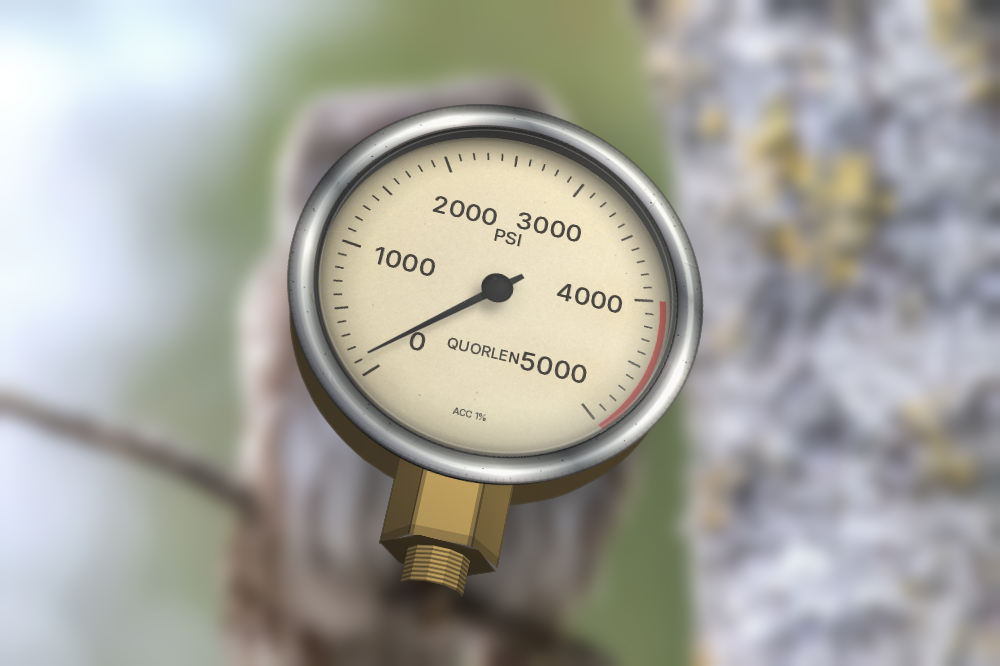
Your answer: 100
